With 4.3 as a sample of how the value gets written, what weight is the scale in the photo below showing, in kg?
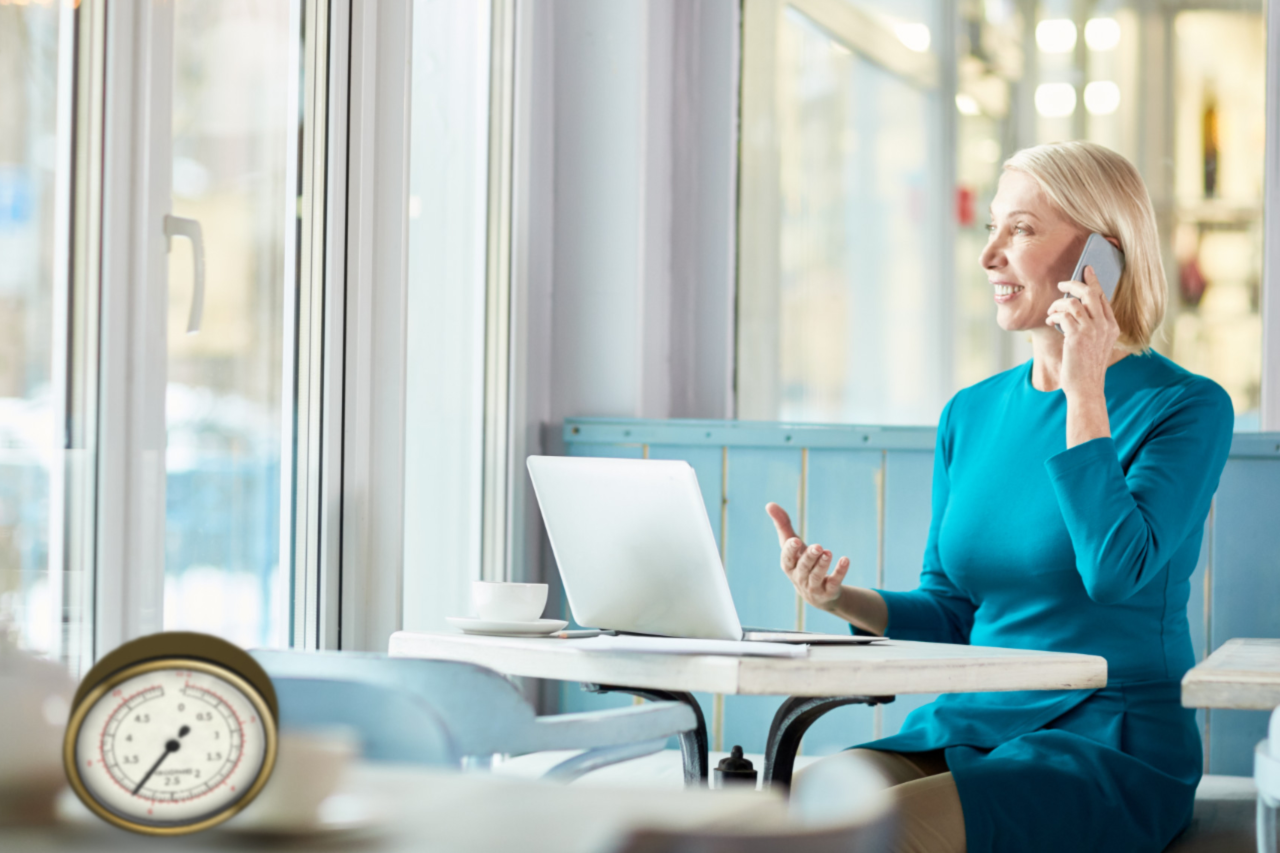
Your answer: 3
